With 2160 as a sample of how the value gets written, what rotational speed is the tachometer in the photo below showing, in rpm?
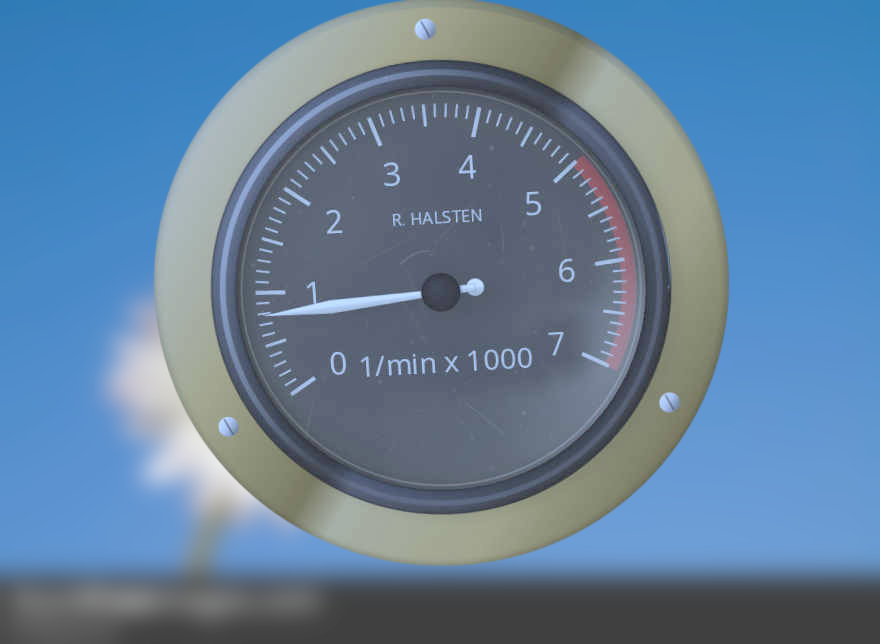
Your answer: 800
